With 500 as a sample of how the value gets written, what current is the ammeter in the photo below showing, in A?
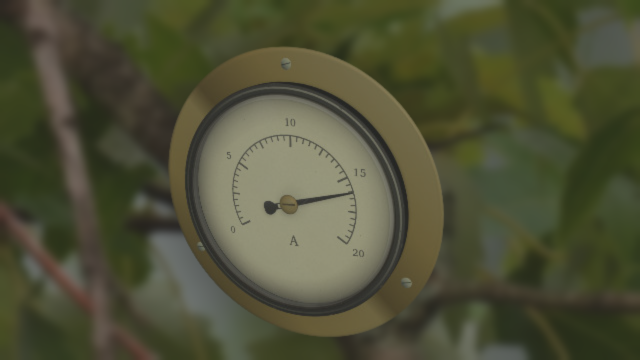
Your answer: 16
